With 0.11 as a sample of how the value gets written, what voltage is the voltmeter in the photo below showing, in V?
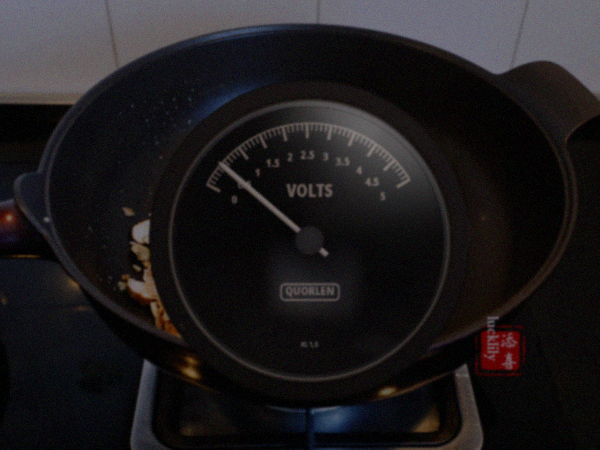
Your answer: 0.5
